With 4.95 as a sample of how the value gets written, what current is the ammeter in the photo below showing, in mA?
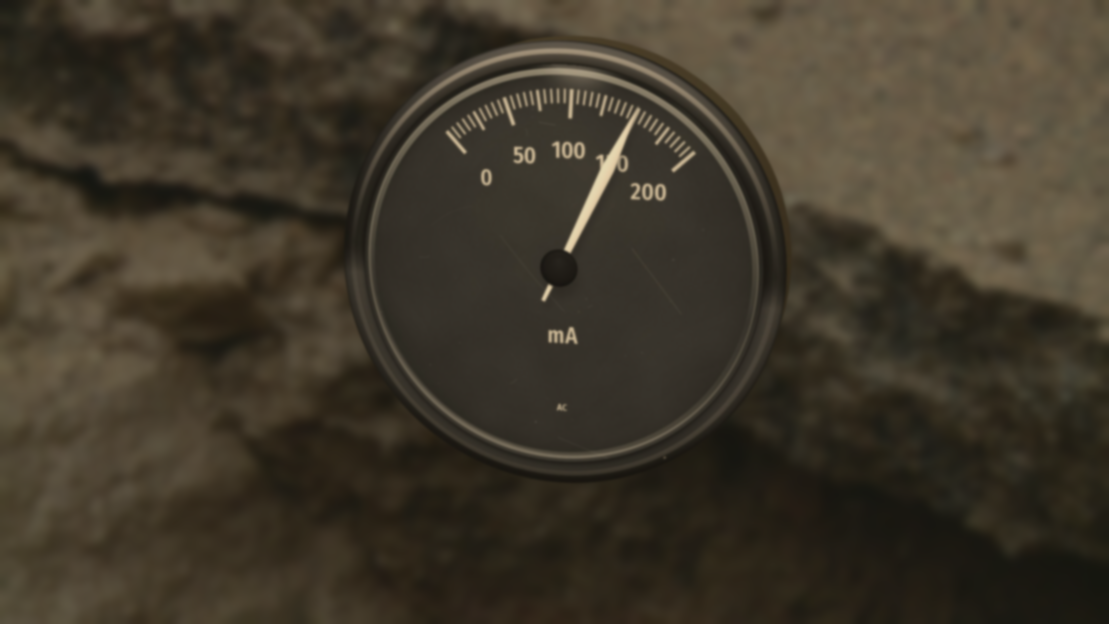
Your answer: 150
